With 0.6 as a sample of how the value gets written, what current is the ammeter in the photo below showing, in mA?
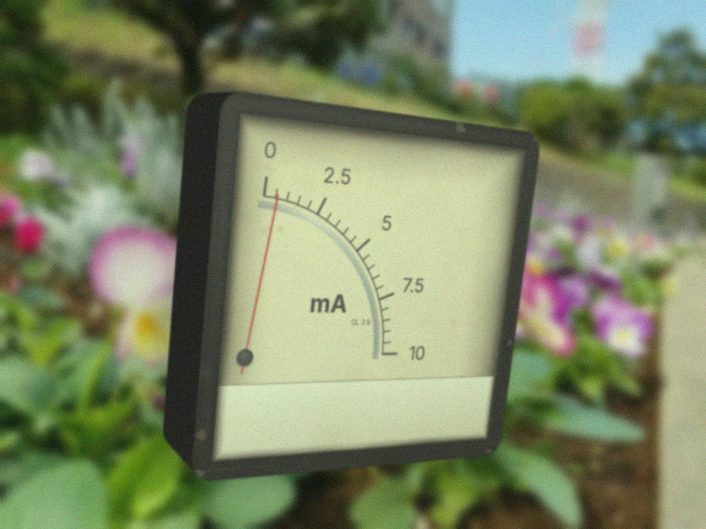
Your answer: 0.5
